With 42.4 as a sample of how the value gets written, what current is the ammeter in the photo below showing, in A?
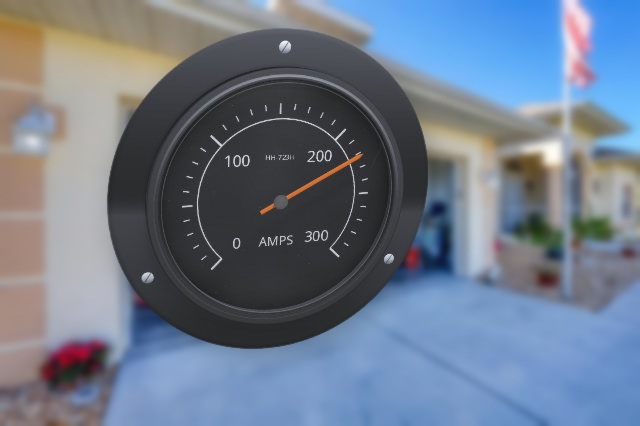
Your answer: 220
